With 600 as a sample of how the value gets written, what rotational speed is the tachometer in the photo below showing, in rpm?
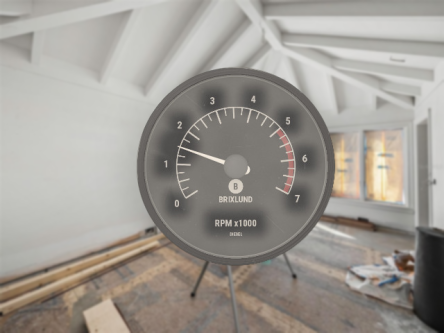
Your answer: 1500
